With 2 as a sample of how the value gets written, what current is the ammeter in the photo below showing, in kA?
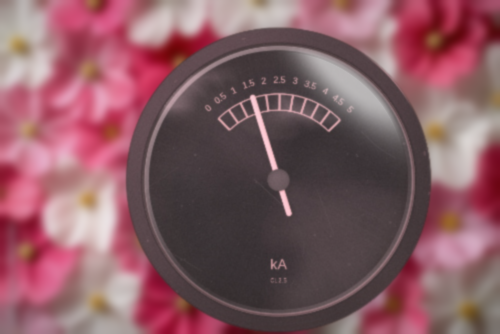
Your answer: 1.5
